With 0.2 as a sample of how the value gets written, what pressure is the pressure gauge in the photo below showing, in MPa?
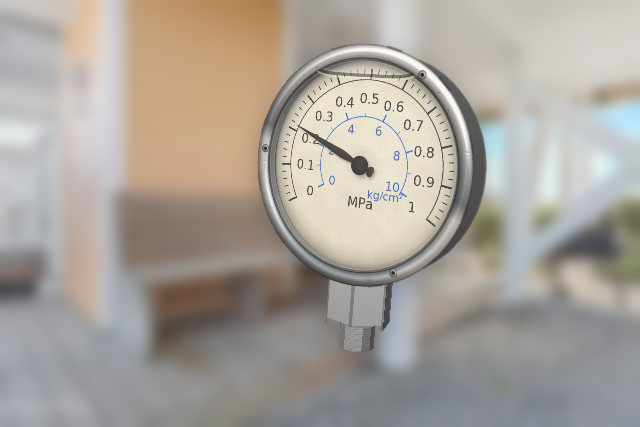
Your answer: 0.22
